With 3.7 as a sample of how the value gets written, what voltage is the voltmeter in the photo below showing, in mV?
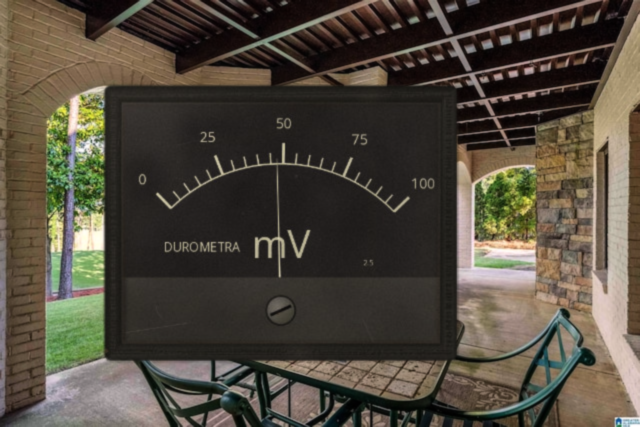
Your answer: 47.5
